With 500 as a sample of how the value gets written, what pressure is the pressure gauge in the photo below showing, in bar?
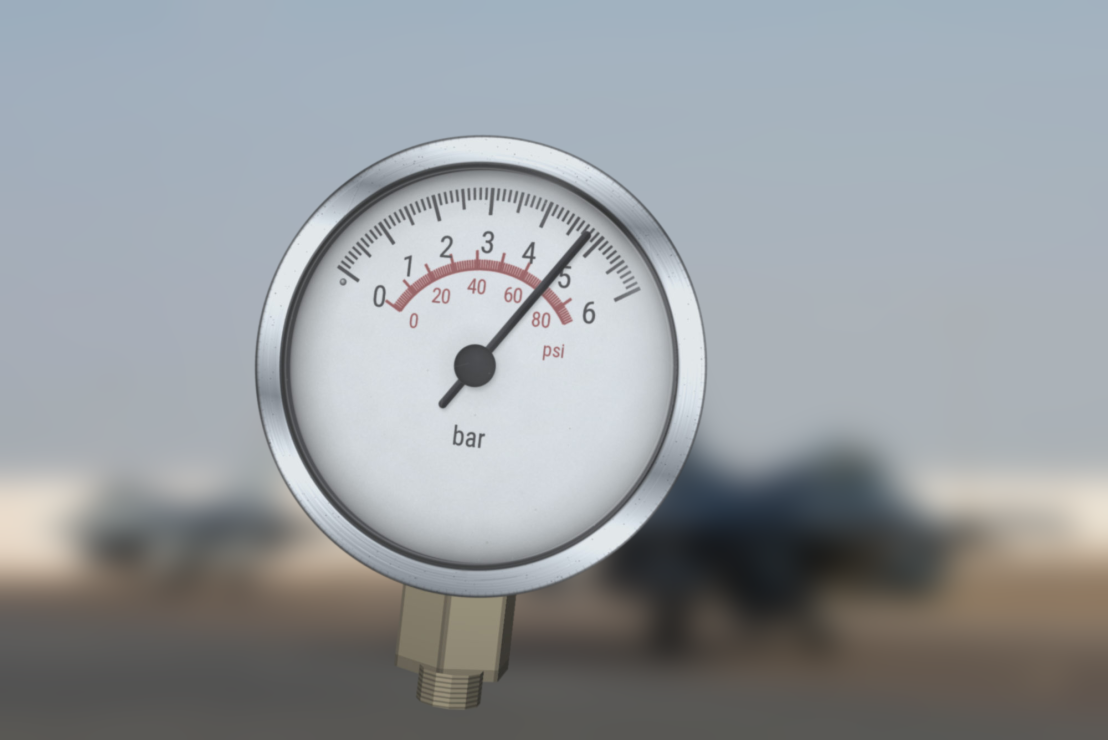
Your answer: 4.8
